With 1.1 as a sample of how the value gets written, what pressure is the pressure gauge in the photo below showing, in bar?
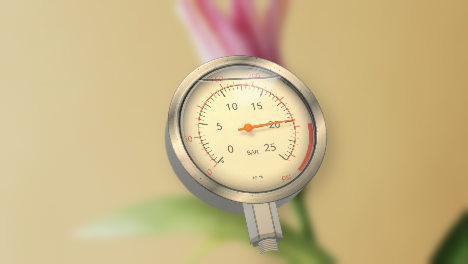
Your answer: 20
